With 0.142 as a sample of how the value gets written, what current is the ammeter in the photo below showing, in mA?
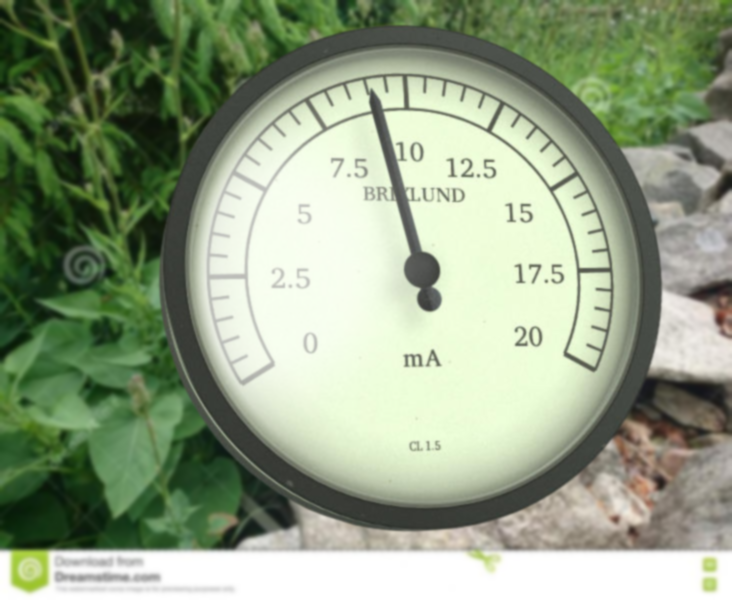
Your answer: 9
